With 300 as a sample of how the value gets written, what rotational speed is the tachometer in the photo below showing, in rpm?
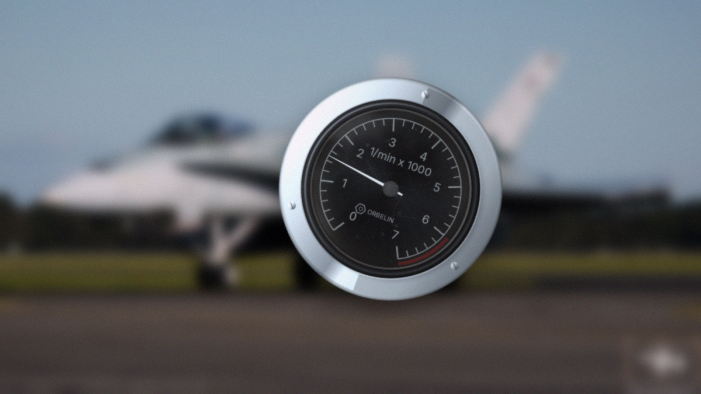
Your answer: 1500
